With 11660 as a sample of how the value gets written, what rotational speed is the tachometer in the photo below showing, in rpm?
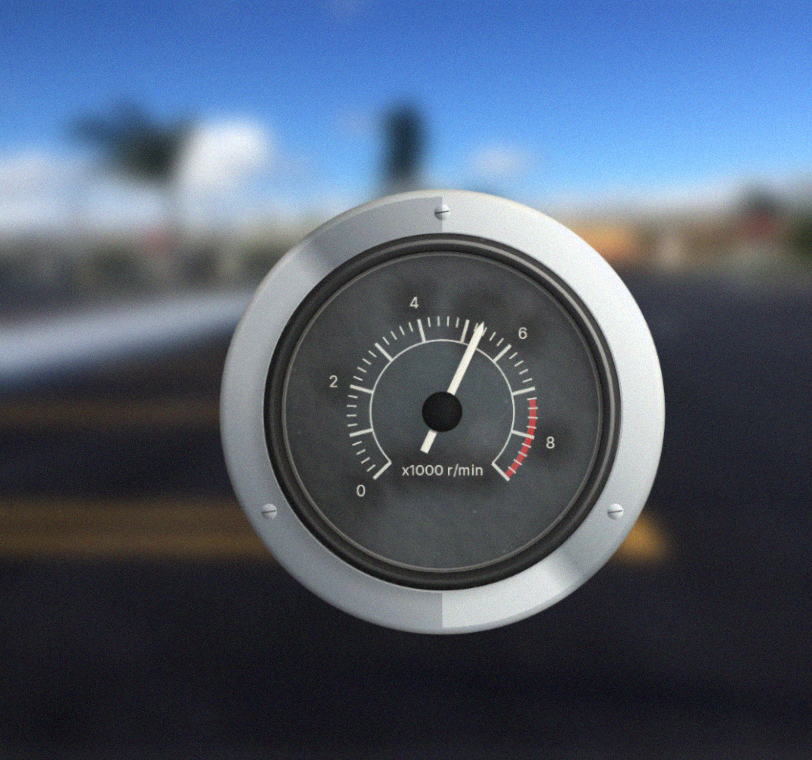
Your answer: 5300
